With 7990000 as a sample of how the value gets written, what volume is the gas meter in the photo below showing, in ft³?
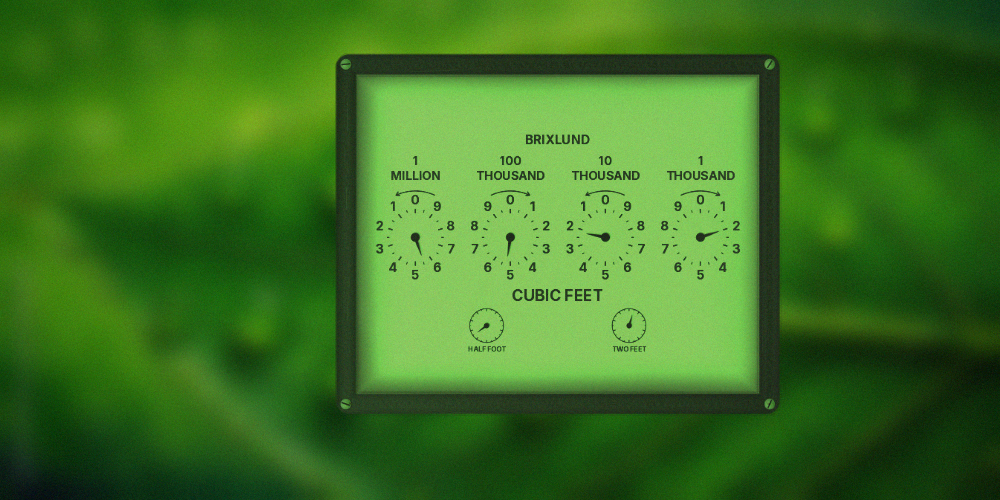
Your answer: 552200
